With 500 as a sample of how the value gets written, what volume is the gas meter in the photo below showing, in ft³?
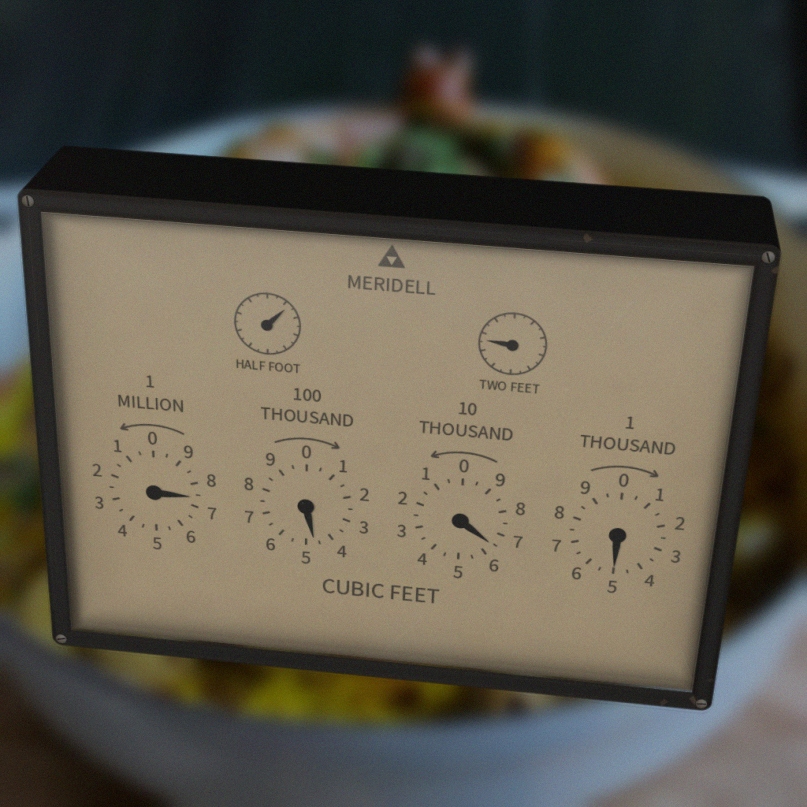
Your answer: 746500
